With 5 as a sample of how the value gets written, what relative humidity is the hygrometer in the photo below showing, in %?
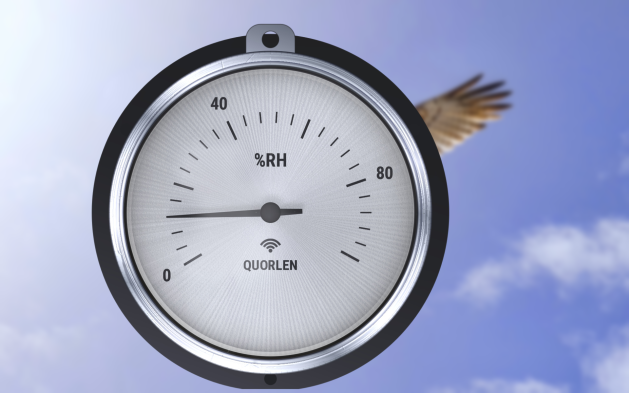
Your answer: 12
